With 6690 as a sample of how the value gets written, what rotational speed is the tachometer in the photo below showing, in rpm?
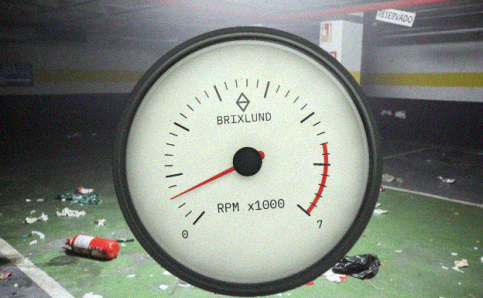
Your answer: 600
